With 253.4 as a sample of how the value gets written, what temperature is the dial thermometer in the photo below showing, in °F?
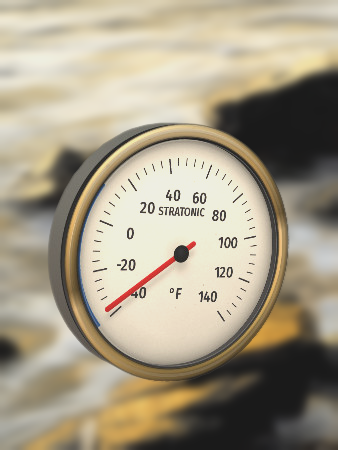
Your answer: -36
